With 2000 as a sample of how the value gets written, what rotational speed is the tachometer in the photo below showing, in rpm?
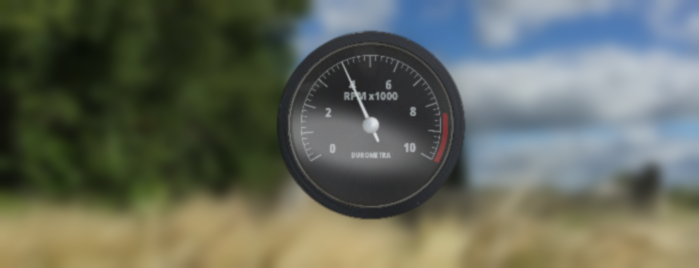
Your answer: 4000
